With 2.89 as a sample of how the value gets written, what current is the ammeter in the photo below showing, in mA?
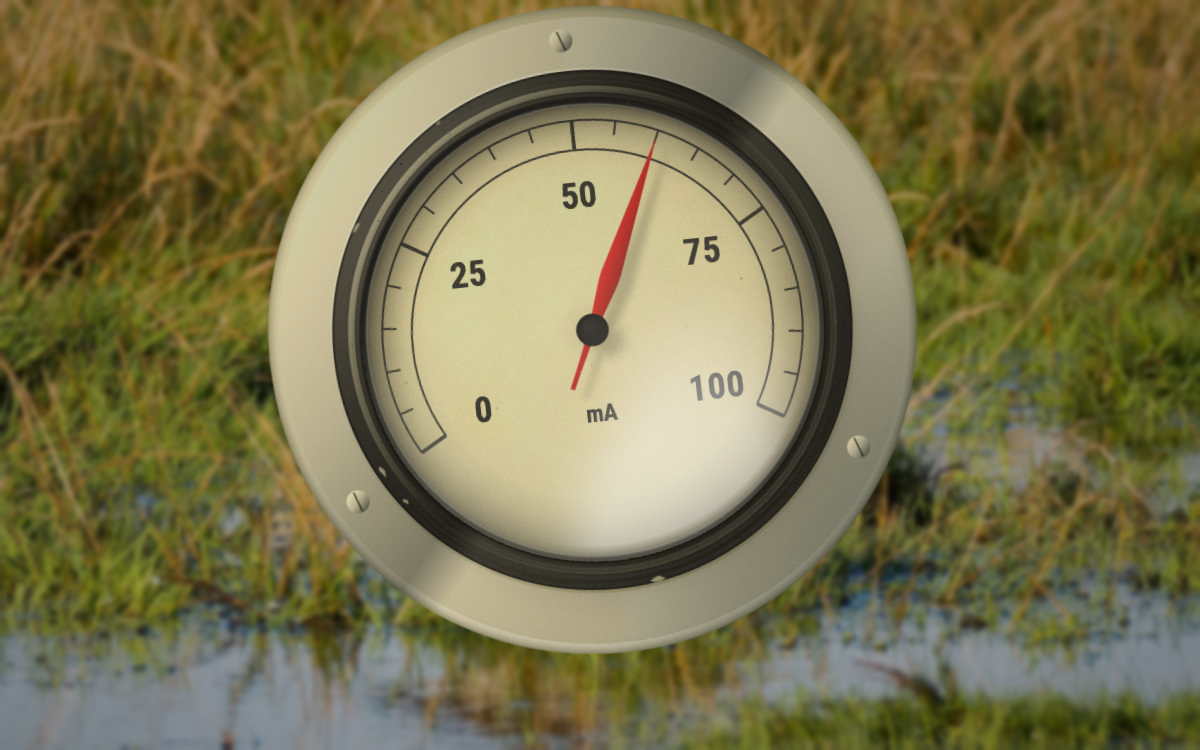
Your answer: 60
